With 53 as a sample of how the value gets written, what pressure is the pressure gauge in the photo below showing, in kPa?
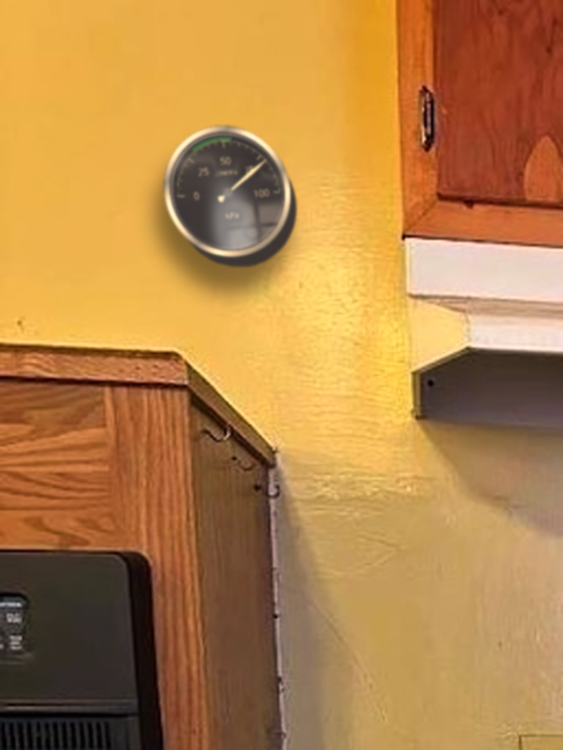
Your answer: 80
